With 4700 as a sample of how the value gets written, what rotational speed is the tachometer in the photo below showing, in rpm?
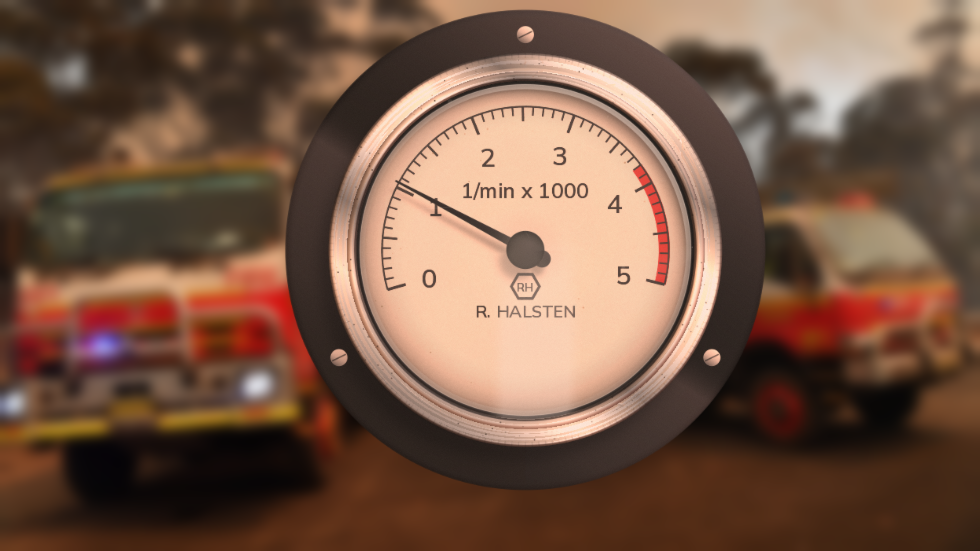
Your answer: 1050
